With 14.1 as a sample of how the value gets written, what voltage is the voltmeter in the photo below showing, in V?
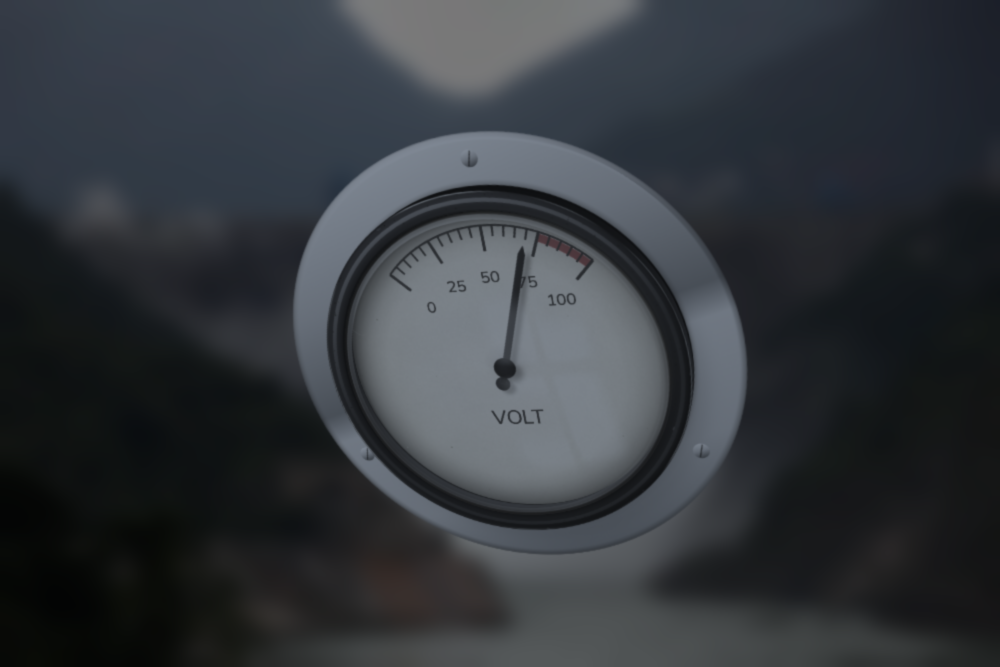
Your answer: 70
